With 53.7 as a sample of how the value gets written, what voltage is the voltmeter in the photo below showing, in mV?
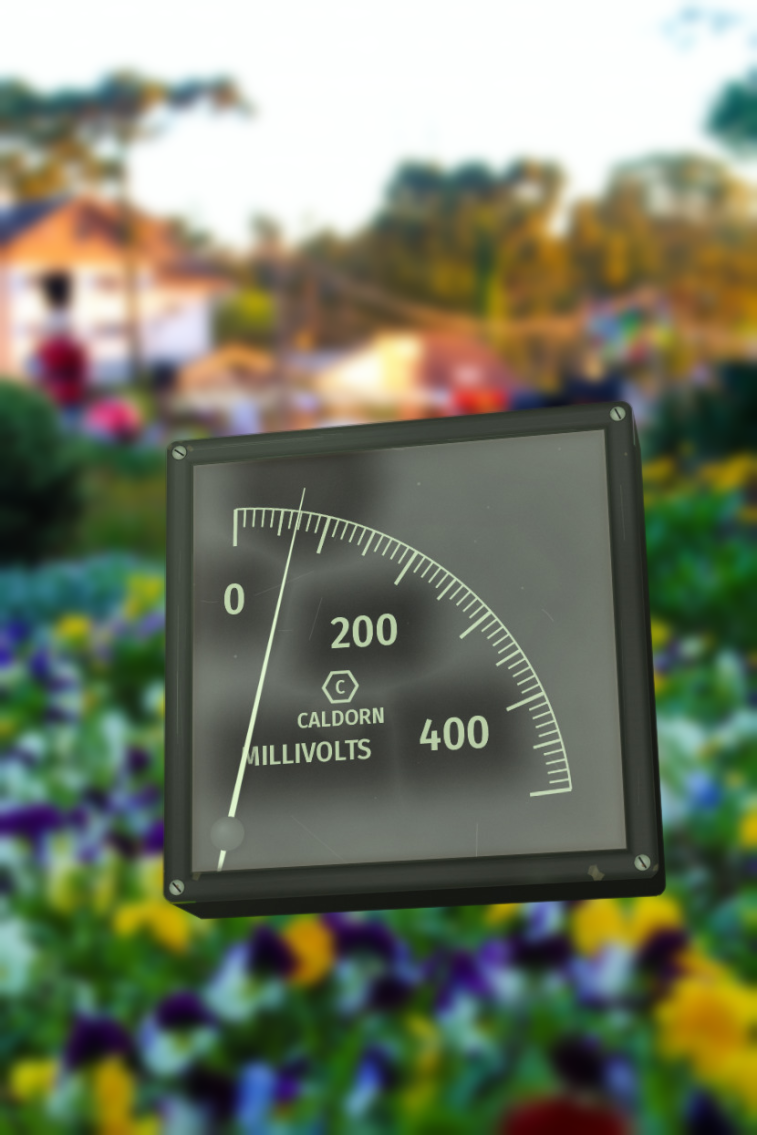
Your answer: 70
